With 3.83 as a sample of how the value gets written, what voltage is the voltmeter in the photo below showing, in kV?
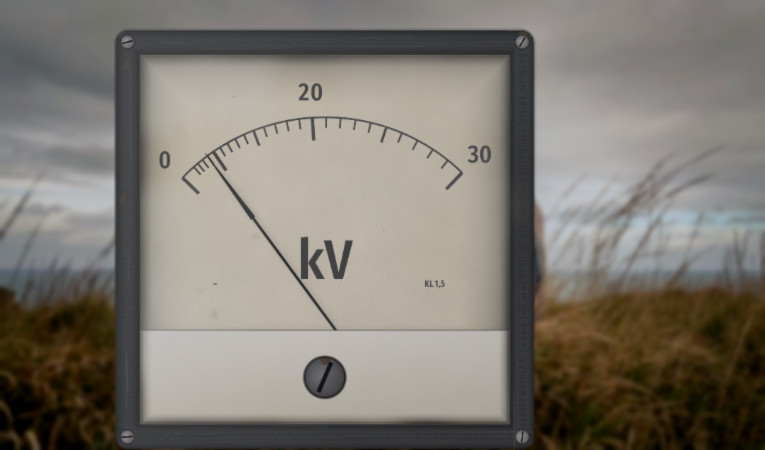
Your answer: 9
